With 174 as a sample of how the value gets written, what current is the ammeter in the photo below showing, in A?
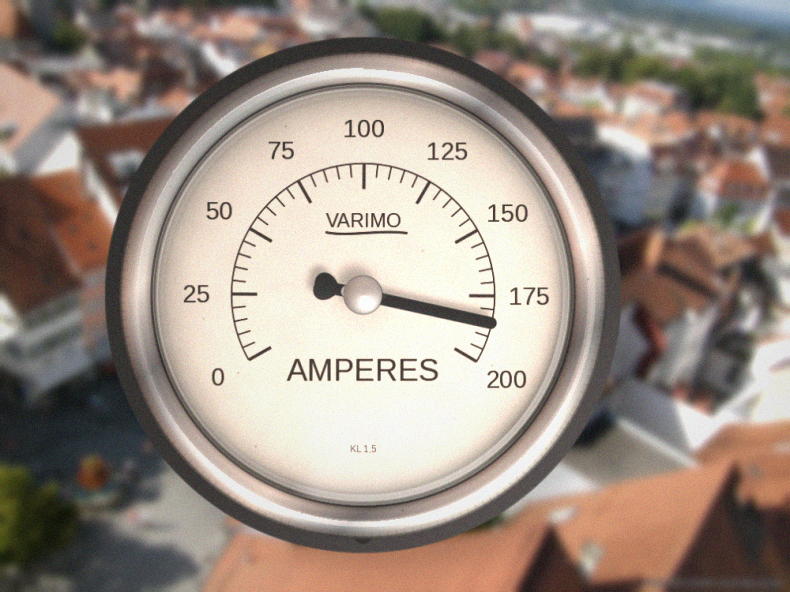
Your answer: 185
